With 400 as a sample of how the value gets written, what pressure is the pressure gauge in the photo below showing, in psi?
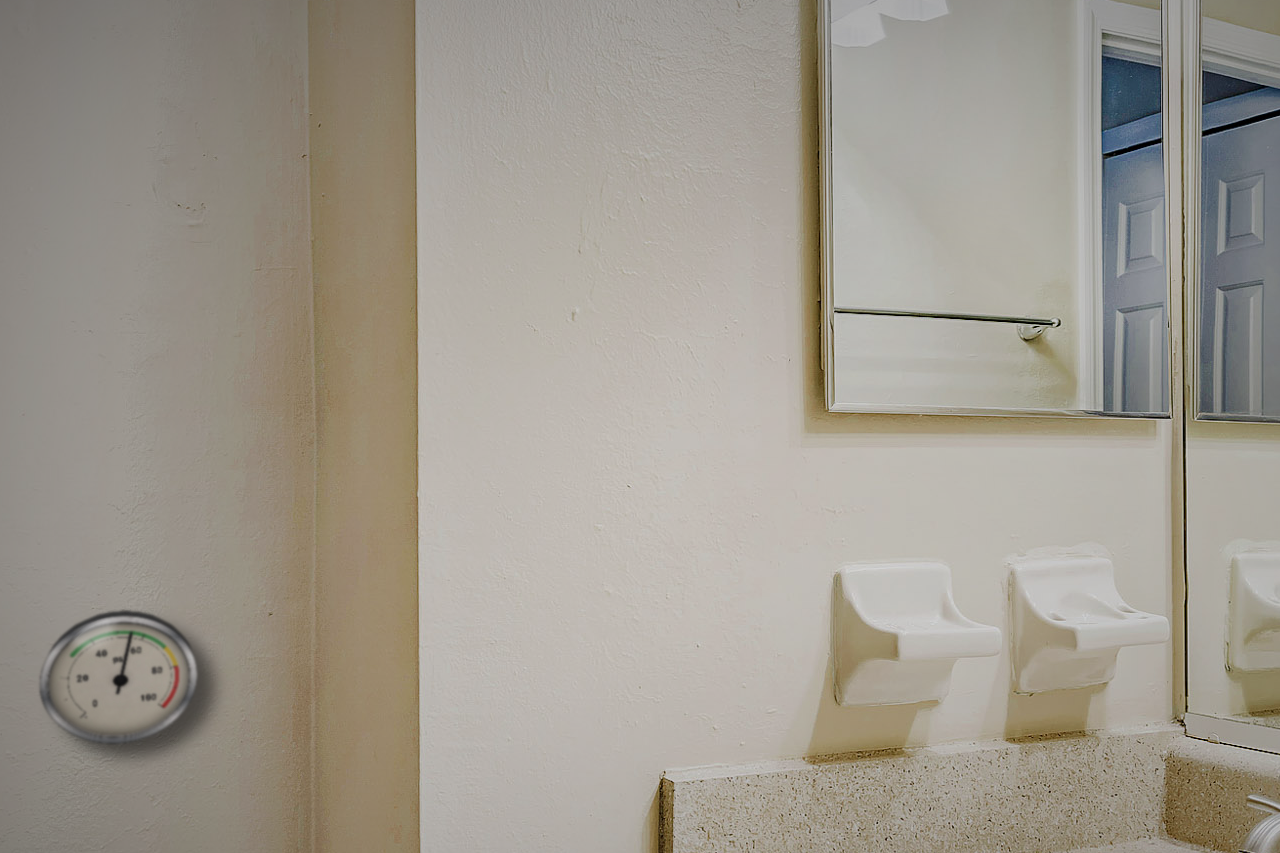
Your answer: 55
